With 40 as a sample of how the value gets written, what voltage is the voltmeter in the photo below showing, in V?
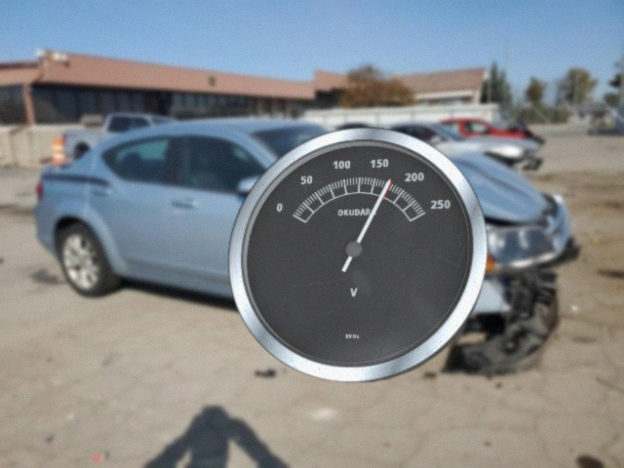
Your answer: 175
